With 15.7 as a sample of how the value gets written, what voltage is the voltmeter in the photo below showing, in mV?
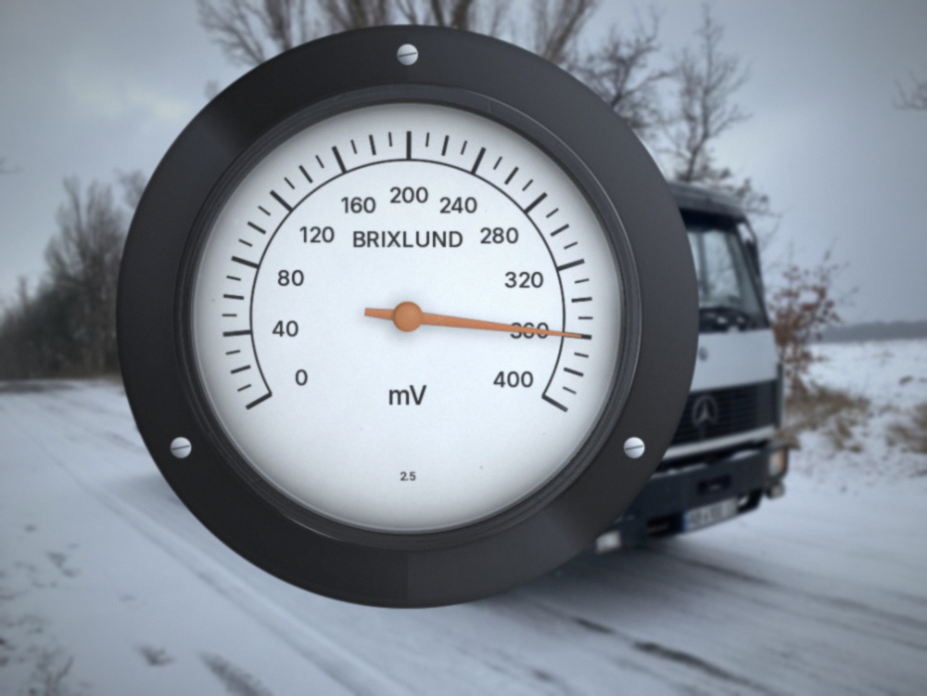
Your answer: 360
